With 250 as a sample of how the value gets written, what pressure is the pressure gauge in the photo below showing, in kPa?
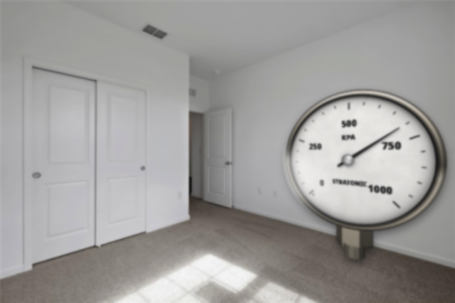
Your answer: 700
